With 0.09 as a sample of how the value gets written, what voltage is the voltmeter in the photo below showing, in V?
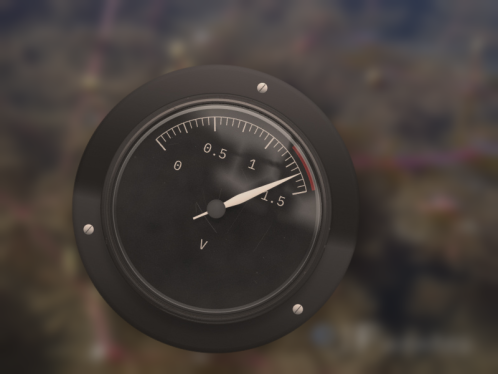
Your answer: 1.35
